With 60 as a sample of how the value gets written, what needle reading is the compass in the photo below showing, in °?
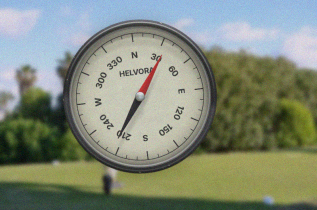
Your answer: 35
